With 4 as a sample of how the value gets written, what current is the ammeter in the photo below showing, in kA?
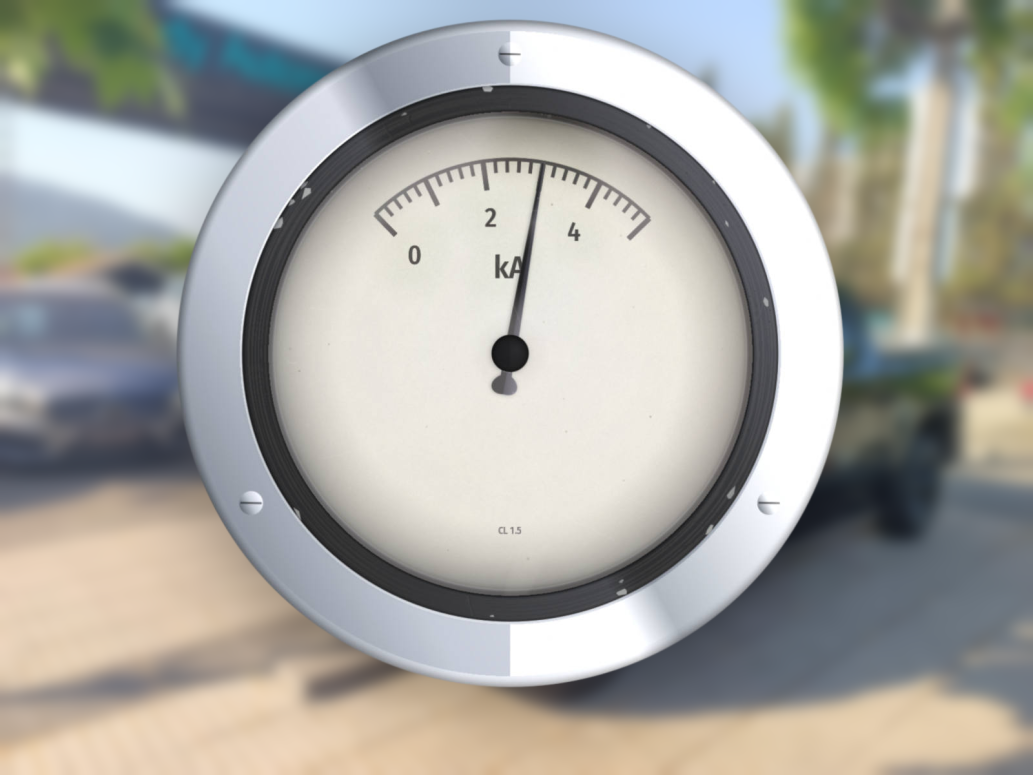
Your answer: 3
